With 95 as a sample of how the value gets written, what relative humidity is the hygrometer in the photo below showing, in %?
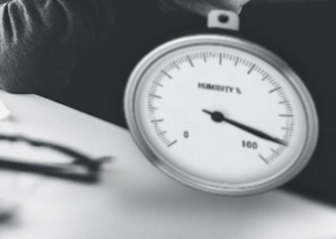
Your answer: 90
